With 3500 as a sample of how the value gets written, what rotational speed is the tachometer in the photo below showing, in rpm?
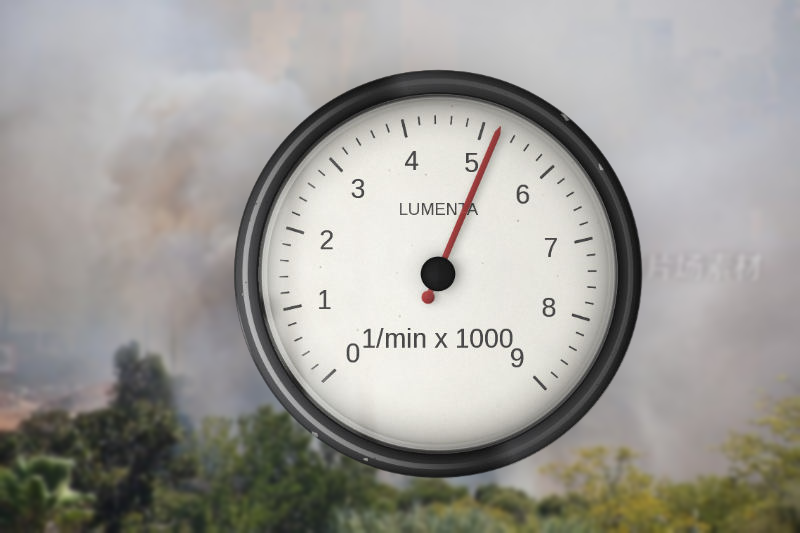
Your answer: 5200
